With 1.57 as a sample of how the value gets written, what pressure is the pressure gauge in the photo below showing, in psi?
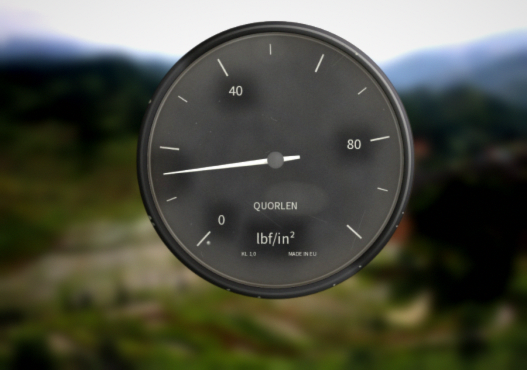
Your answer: 15
